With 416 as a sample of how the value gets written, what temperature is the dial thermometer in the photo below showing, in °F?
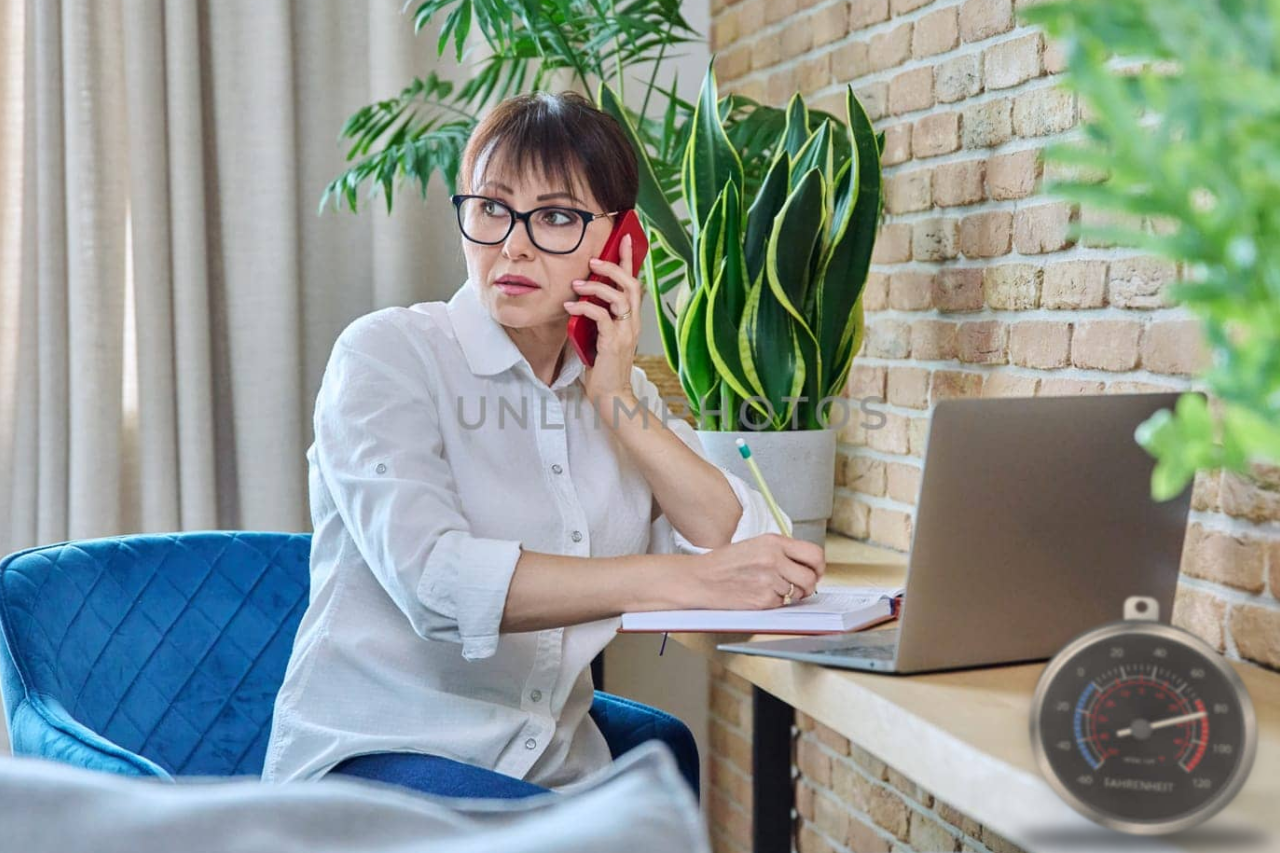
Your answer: 80
